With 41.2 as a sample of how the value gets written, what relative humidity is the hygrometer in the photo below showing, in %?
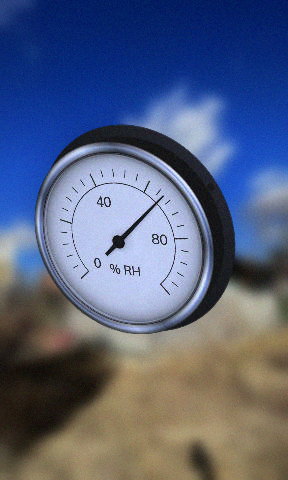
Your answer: 66
